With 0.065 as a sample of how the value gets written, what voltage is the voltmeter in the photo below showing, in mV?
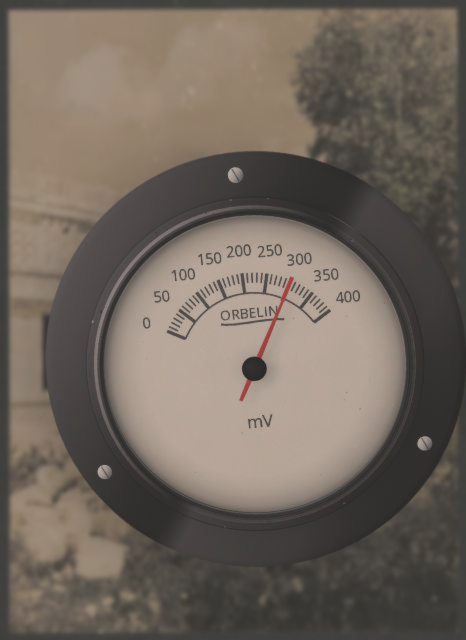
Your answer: 300
